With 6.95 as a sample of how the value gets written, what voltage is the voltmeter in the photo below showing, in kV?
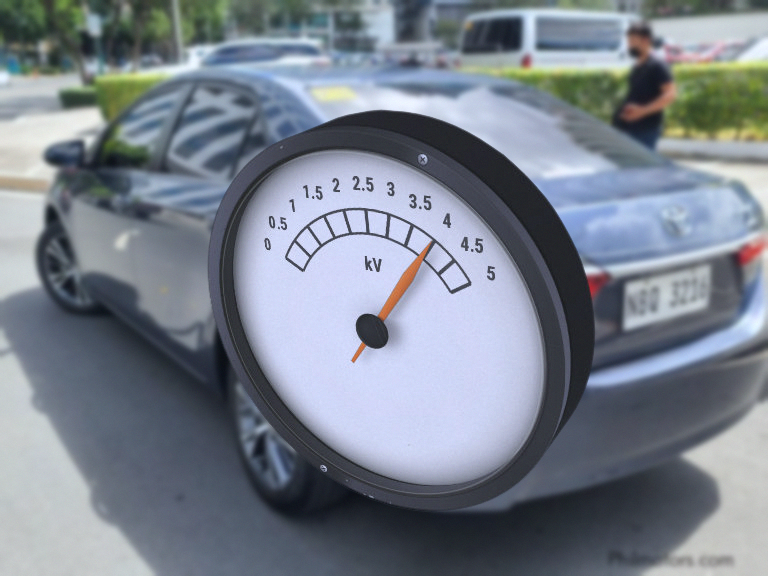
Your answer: 4
